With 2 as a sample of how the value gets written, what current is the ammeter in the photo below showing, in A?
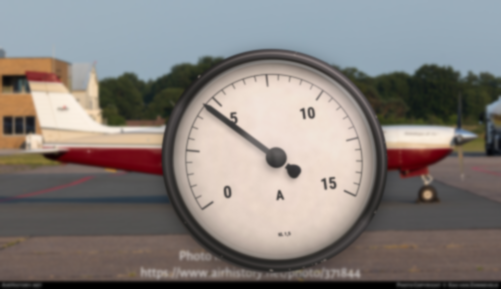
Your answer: 4.5
